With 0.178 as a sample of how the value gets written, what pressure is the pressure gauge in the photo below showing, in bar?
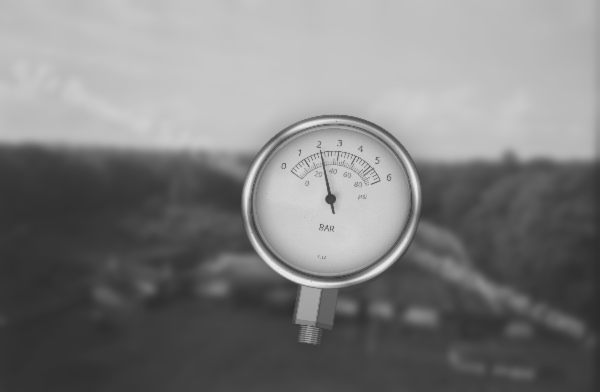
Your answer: 2
